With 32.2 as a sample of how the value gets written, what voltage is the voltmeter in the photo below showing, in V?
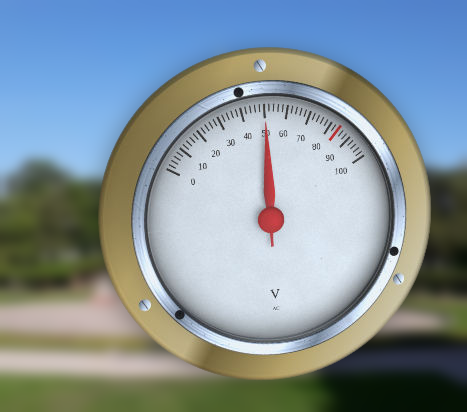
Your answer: 50
